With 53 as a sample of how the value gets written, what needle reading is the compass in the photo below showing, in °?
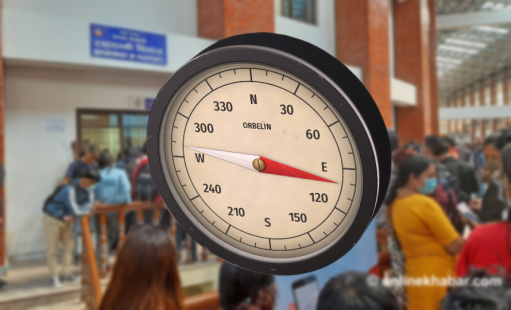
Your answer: 100
